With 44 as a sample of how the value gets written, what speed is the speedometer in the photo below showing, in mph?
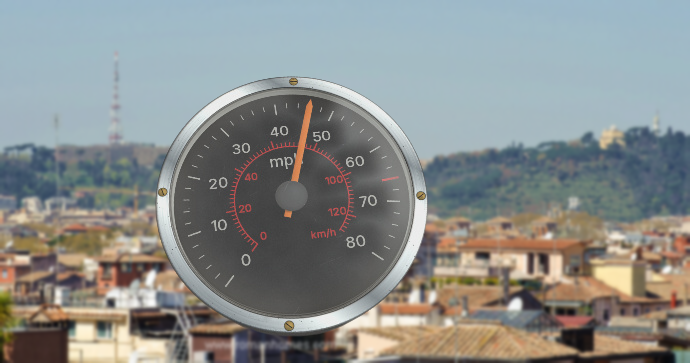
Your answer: 46
